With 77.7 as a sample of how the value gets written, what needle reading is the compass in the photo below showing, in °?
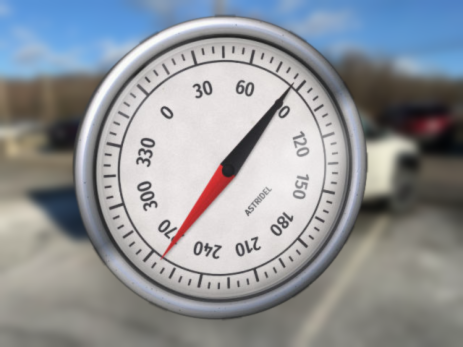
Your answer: 265
